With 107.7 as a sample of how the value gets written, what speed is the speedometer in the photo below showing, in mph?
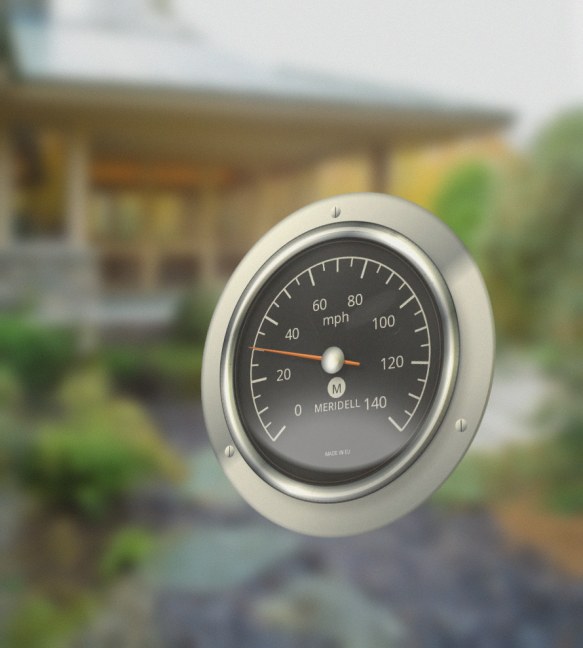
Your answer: 30
